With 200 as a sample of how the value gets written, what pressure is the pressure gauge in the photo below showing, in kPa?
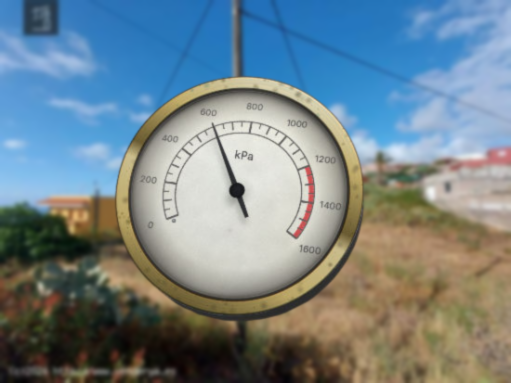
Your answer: 600
